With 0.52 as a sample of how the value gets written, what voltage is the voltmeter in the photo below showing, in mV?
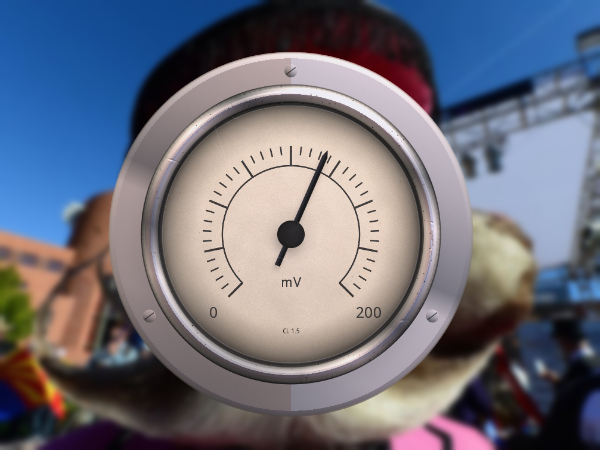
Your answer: 117.5
